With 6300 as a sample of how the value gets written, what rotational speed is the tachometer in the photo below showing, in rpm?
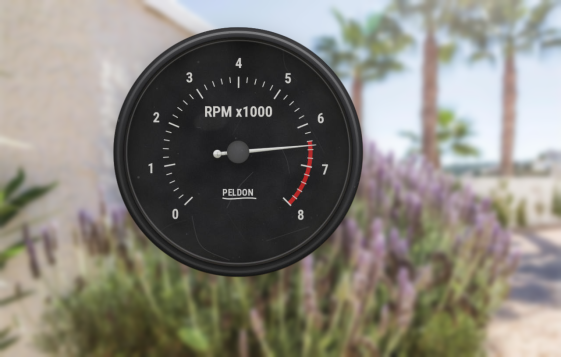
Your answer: 6500
